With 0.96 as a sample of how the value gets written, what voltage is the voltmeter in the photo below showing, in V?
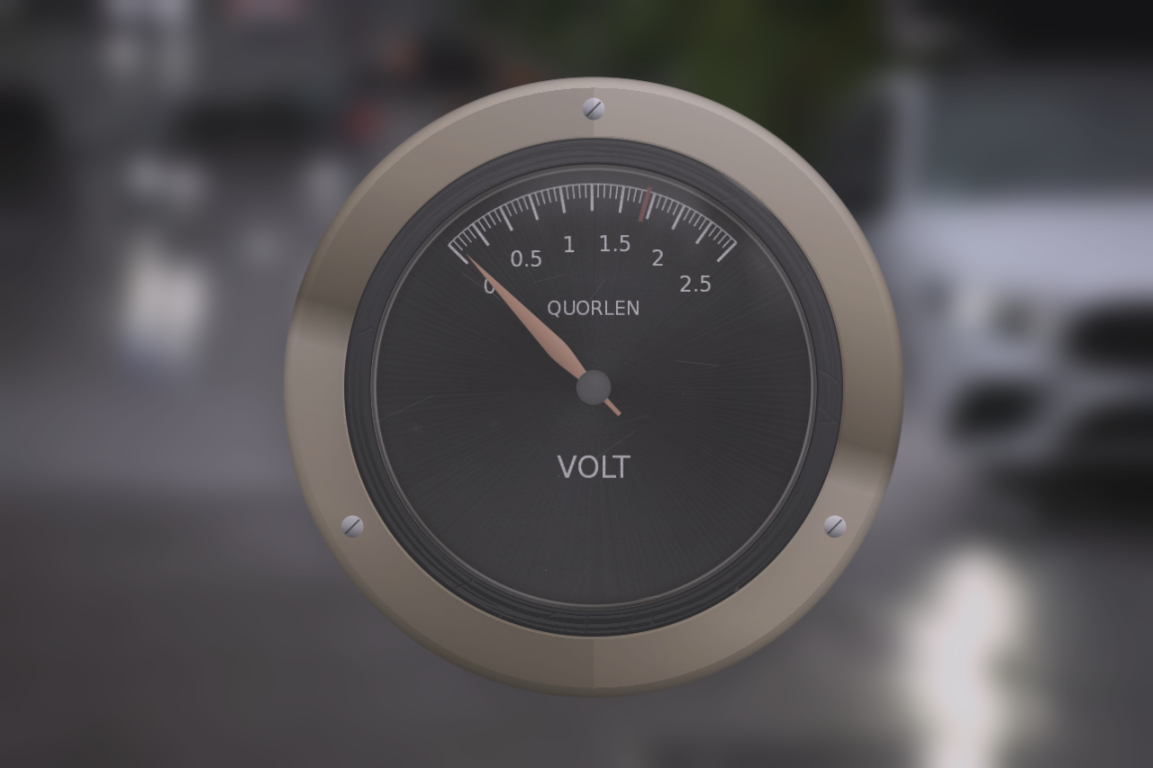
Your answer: 0.05
